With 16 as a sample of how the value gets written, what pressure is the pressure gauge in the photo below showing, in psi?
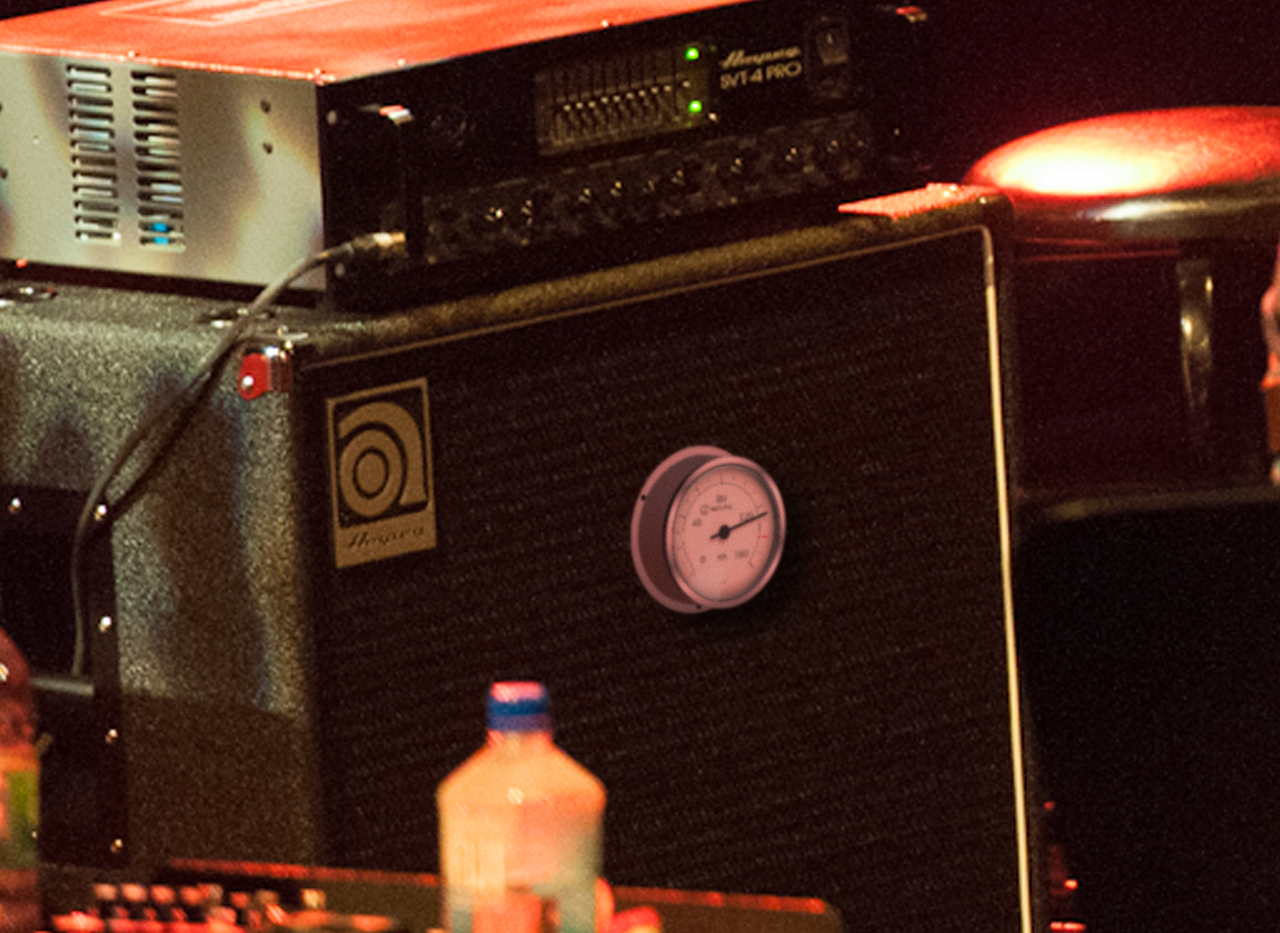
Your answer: 125
